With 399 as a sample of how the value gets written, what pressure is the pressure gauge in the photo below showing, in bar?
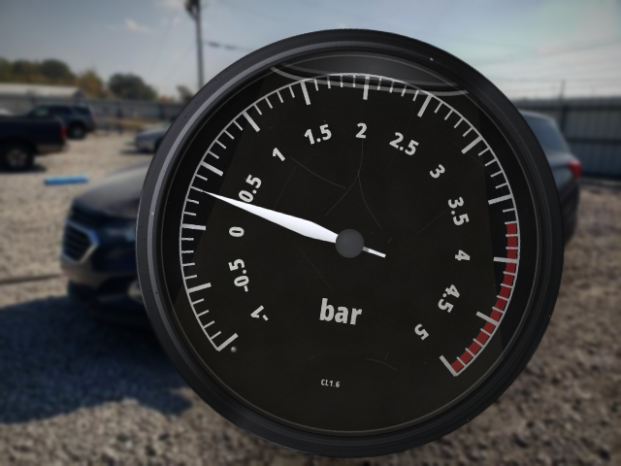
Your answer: 0.3
